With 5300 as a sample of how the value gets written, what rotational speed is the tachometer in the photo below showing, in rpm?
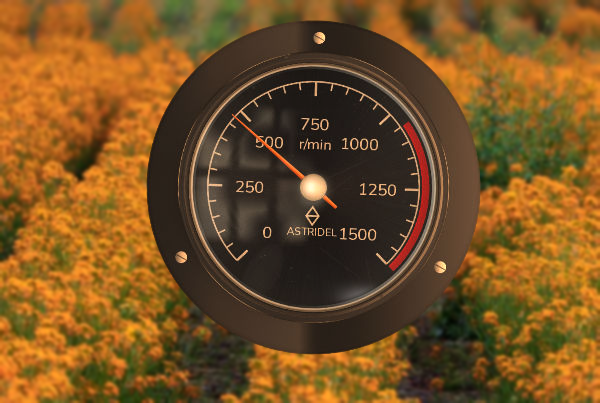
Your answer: 475
